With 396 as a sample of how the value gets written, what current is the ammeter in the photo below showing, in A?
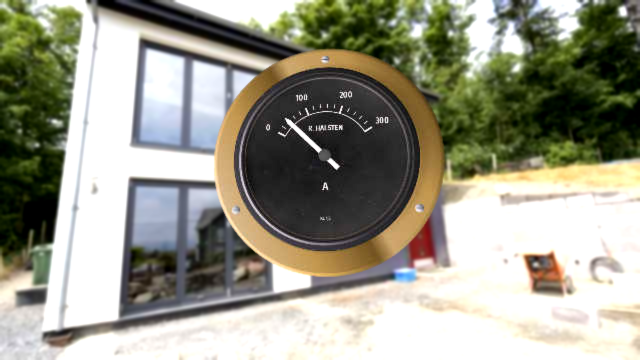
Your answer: 40
